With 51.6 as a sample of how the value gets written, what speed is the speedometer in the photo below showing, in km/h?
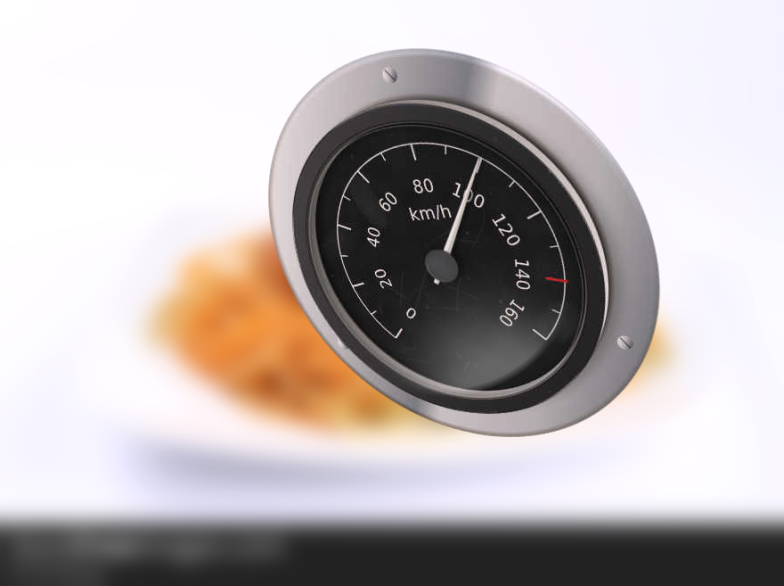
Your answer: 100
